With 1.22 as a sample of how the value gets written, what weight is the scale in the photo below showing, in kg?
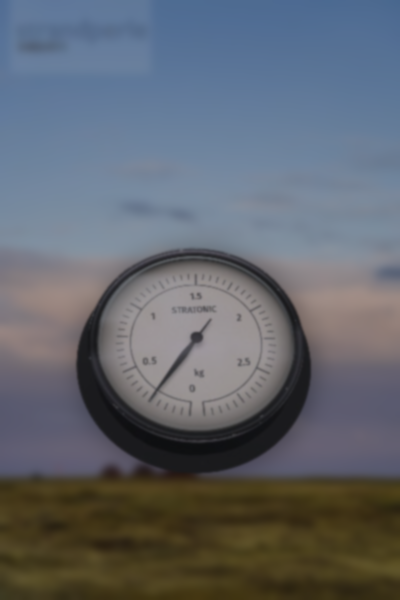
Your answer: 0.25
